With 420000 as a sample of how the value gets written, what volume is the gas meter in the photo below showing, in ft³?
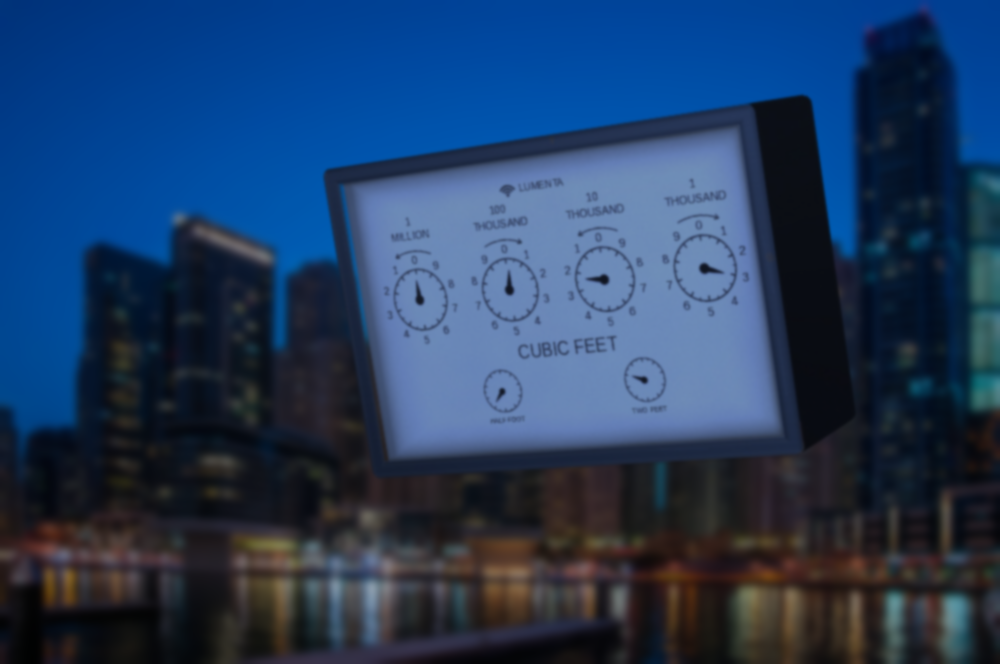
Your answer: 2300
